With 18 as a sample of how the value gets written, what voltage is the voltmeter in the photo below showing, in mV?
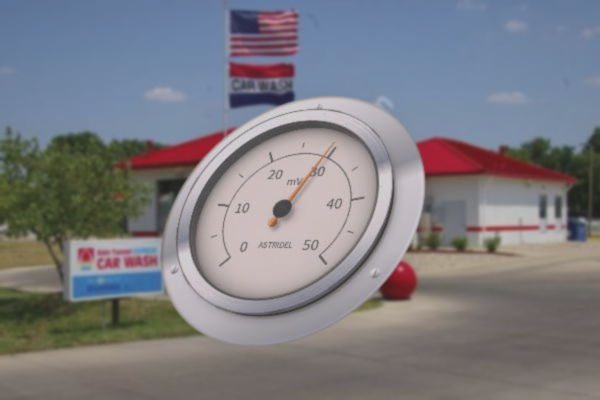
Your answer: 30
